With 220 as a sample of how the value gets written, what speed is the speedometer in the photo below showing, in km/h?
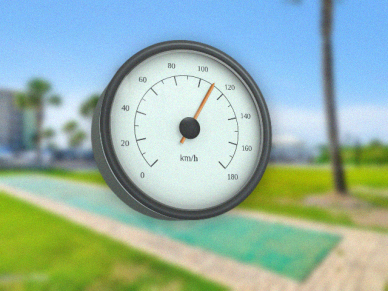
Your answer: 110
